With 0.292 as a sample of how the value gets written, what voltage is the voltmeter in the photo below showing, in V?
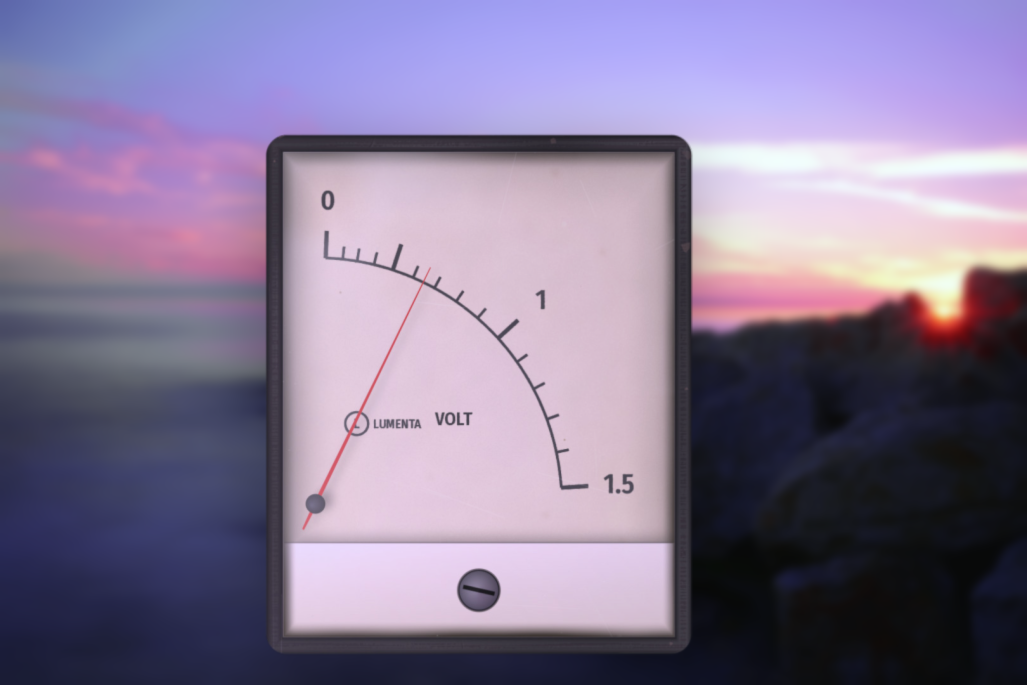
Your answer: 0.65
